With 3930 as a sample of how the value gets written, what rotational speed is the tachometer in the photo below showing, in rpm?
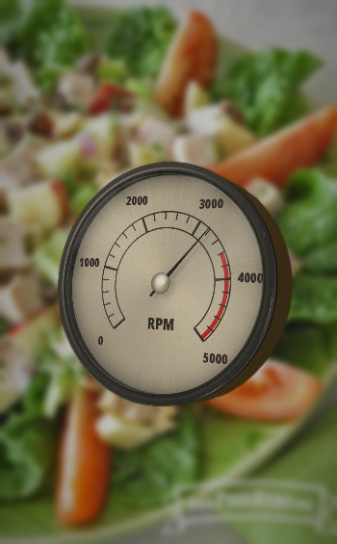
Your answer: 3200
